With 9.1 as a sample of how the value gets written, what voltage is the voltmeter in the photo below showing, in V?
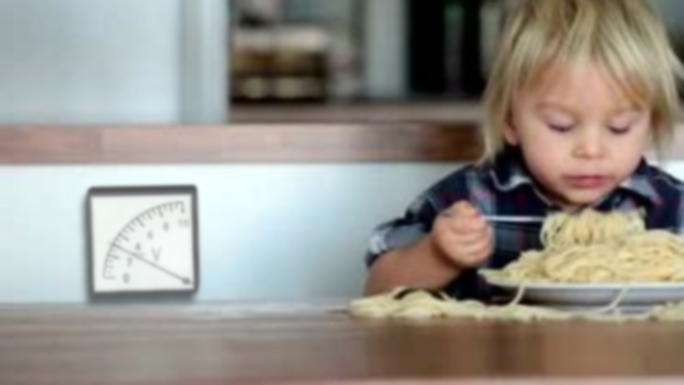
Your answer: 3
